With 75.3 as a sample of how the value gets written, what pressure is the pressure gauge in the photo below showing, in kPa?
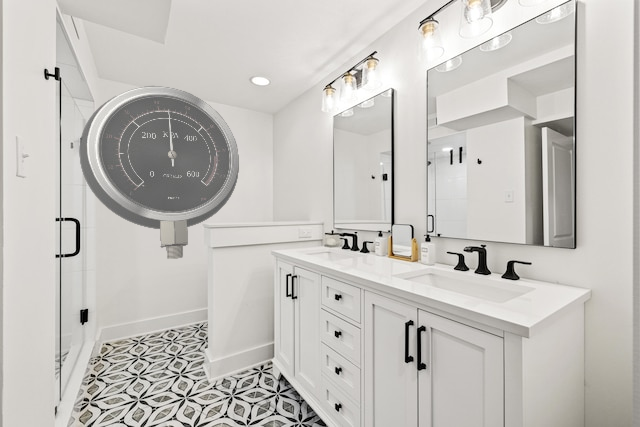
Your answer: 300
